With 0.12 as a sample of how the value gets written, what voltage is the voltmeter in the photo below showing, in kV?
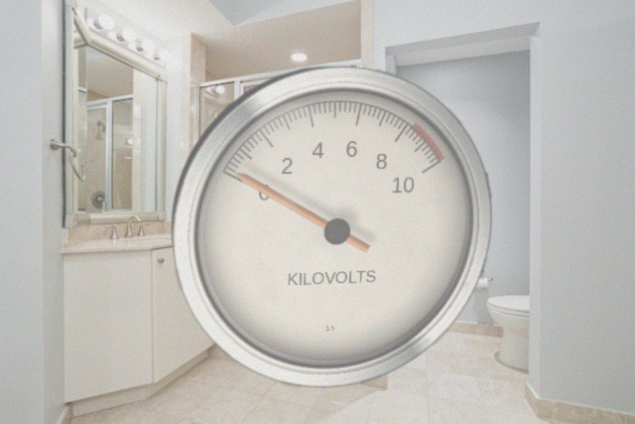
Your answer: 0.2
